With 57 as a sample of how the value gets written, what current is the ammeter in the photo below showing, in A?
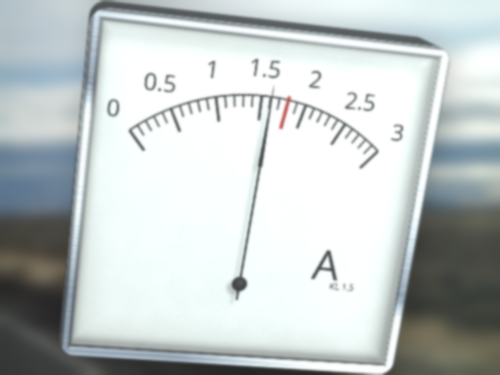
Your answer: 1.6
